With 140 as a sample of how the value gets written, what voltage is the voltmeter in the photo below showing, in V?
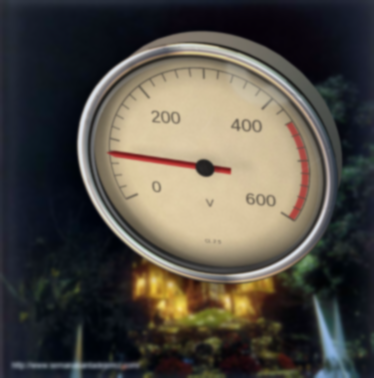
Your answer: 80
